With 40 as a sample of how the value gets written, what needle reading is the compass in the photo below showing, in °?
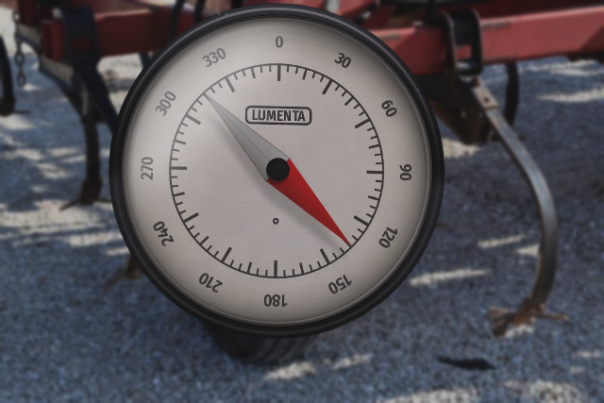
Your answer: 135
